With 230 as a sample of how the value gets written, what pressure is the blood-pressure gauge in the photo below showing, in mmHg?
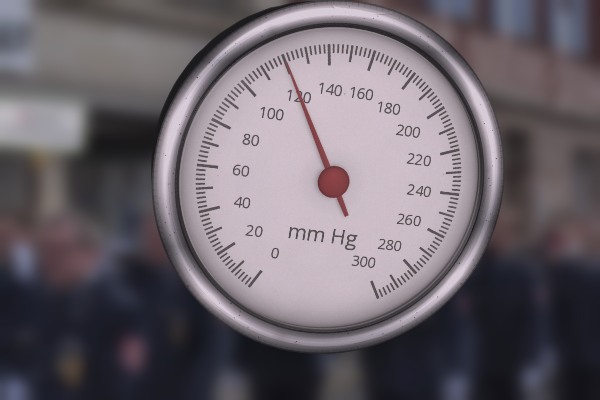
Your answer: 120
